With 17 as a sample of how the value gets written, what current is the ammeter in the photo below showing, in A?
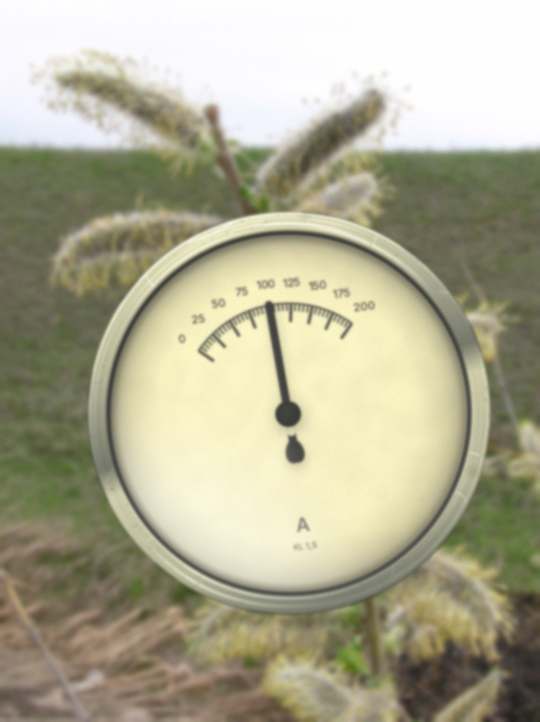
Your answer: 100
